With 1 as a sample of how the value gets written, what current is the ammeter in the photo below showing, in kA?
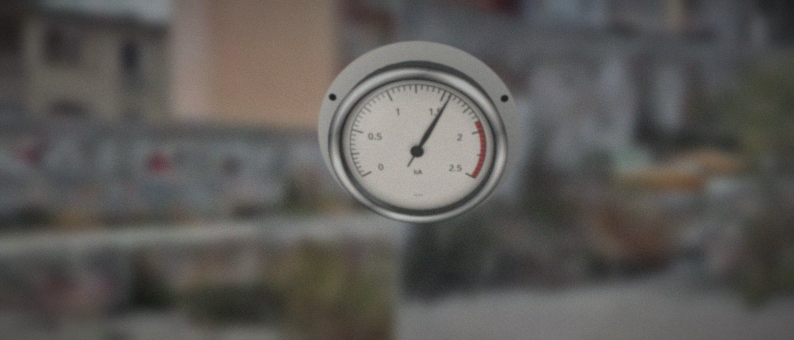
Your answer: 1.55
